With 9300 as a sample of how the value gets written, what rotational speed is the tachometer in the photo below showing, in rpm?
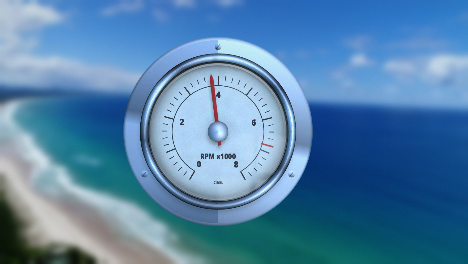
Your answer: 3800
